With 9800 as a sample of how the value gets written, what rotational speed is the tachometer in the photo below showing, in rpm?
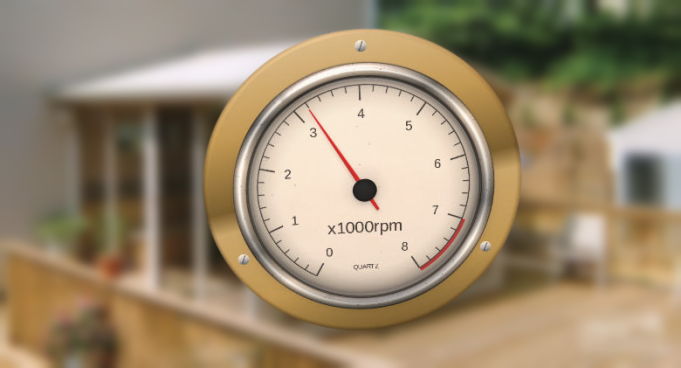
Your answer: 3200
